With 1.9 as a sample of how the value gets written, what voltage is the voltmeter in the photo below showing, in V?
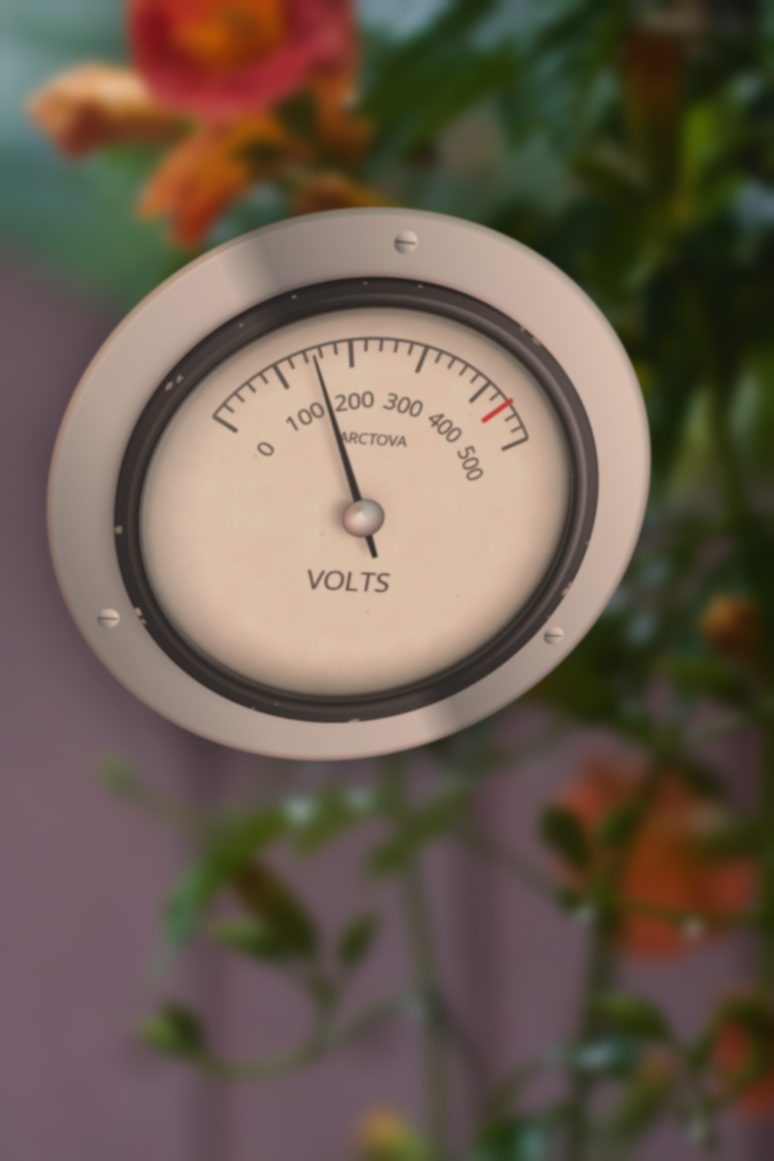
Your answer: 150
